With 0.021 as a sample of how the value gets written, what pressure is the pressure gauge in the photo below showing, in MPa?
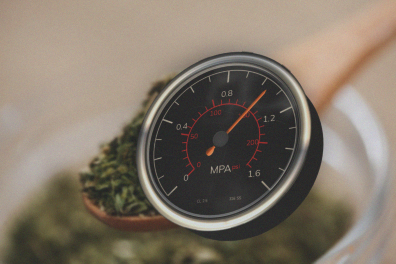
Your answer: 1.05
